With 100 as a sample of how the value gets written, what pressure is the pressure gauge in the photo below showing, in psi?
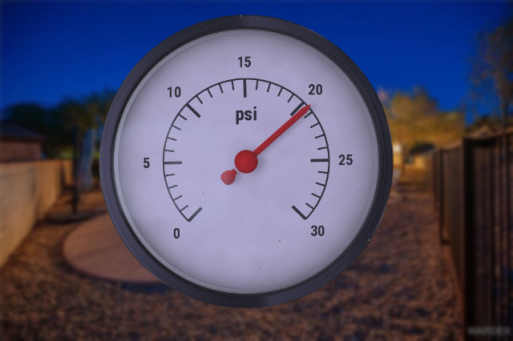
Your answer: 20.5
